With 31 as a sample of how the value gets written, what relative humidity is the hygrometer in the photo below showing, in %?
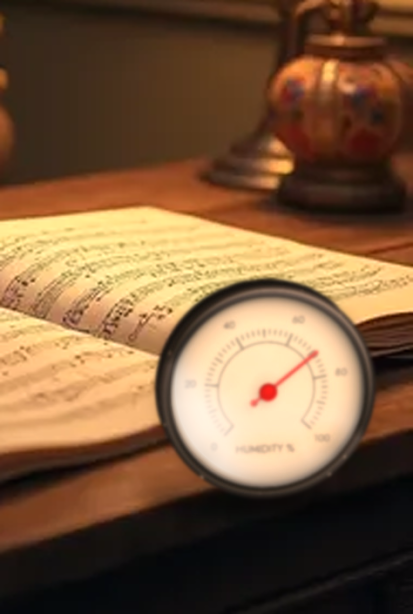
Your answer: 70
